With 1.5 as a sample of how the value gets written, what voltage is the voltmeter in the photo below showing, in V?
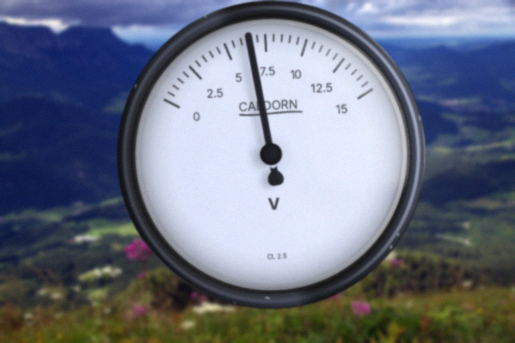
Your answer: 6.5
